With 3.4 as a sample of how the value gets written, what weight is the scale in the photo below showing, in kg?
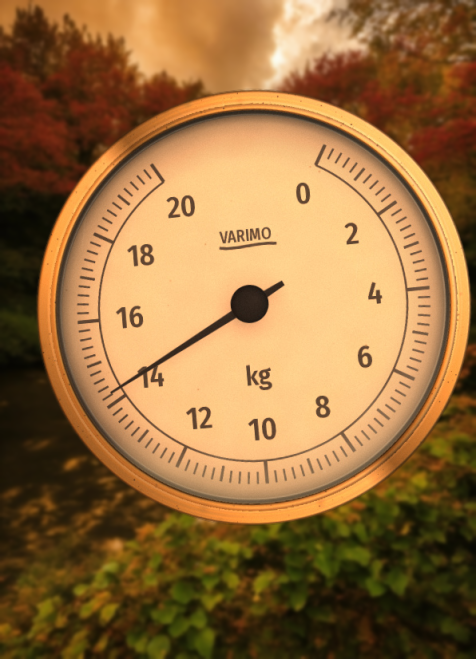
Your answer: 14.2
